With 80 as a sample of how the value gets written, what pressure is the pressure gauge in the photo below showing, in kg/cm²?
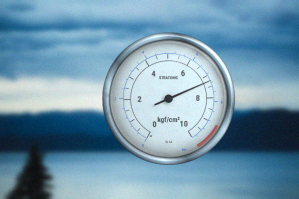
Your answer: 7.25
